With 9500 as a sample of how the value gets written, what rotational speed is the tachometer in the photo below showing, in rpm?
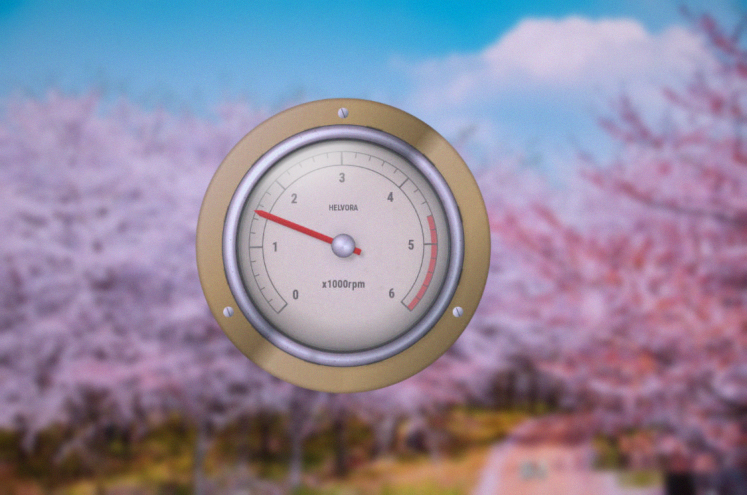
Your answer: 1500
